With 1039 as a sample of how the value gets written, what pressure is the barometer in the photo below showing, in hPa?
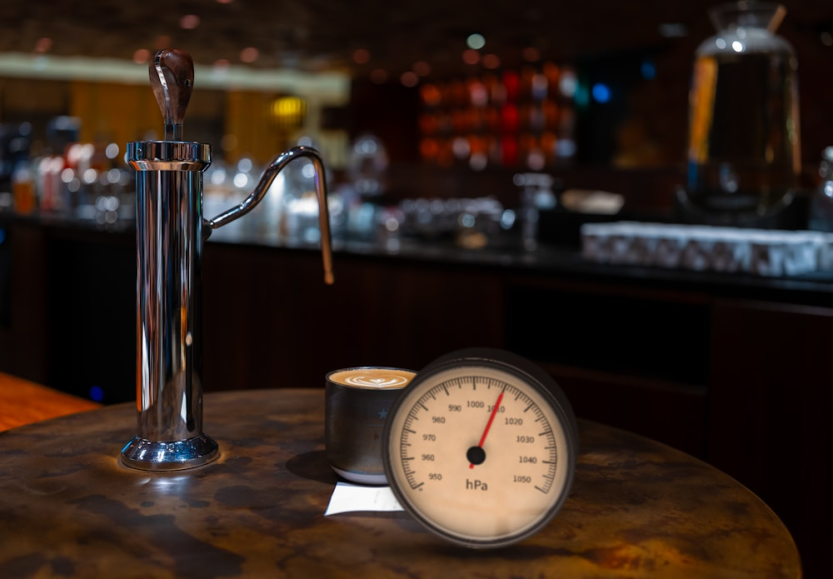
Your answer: 1010
